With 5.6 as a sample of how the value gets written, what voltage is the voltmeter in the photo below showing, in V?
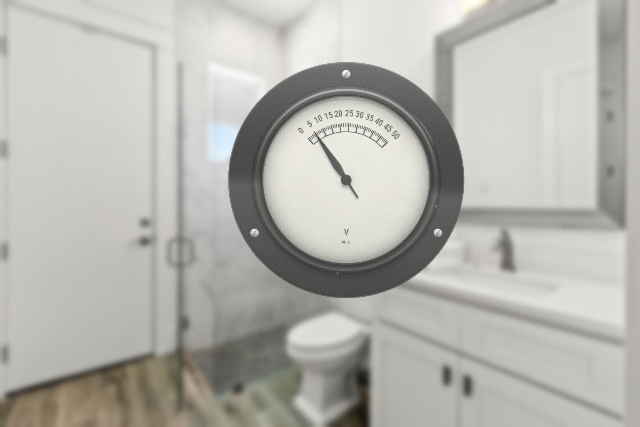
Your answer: 5
